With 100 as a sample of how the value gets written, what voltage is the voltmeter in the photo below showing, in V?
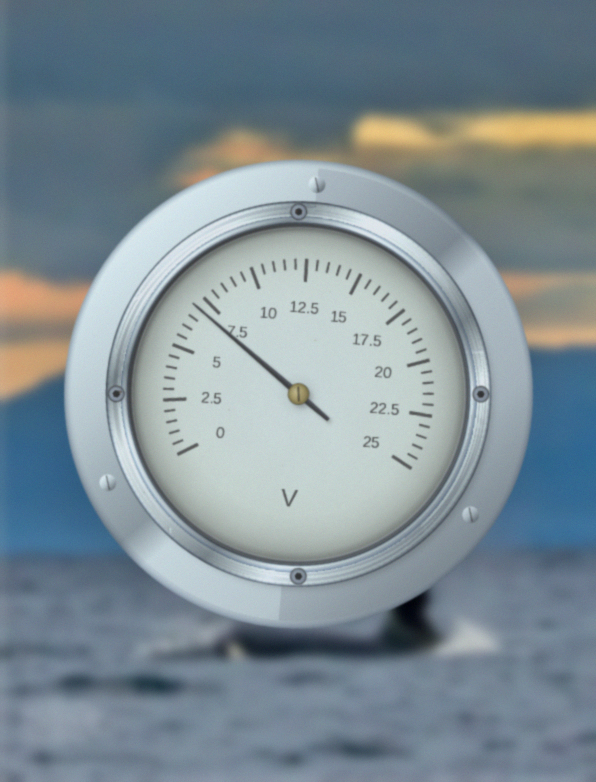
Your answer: 7
